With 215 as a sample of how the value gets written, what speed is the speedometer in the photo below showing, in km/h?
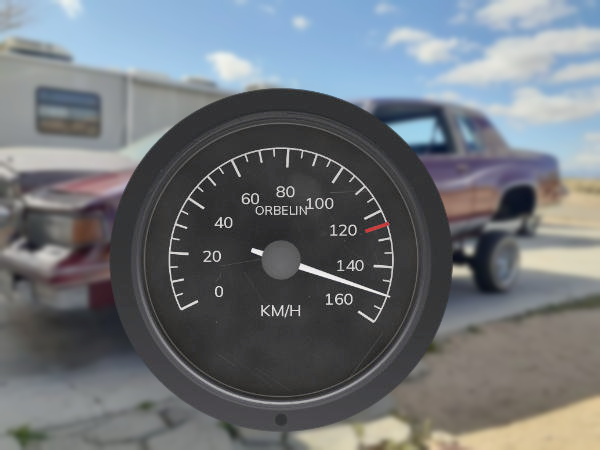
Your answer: 150
